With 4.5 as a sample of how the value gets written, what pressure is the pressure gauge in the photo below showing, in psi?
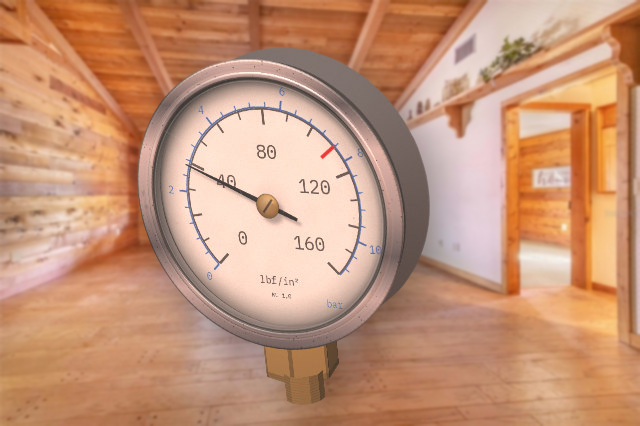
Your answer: 40
